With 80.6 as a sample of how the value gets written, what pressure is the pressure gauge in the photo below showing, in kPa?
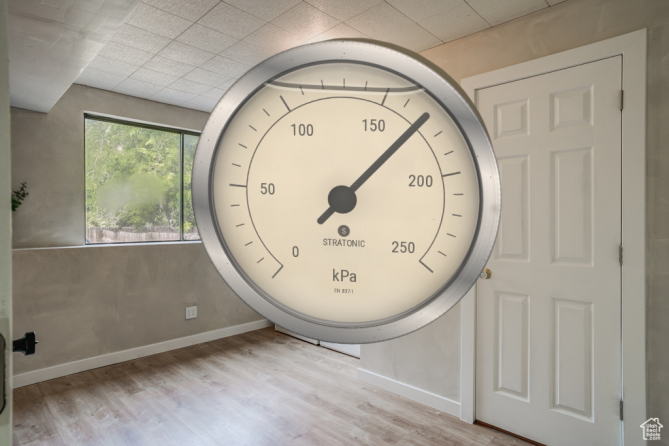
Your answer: 170
